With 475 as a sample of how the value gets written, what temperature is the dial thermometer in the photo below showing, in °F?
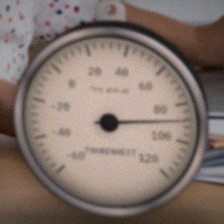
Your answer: 88
